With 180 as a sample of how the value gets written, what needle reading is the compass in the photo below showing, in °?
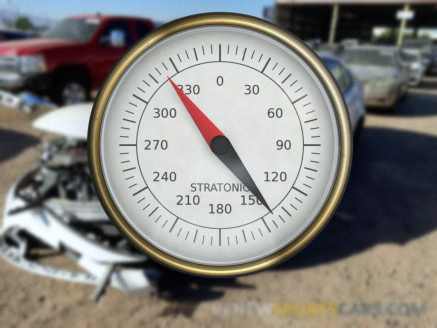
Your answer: 322.5
